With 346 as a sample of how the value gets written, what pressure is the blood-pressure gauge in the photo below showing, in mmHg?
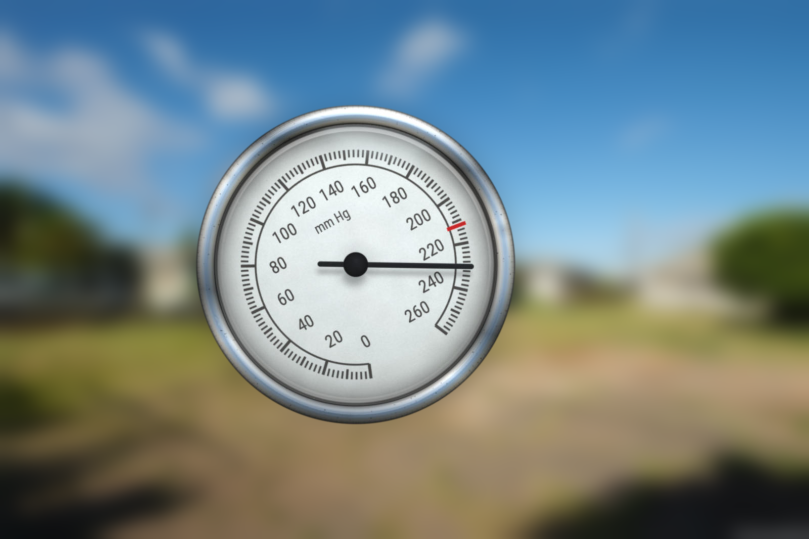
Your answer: 230
